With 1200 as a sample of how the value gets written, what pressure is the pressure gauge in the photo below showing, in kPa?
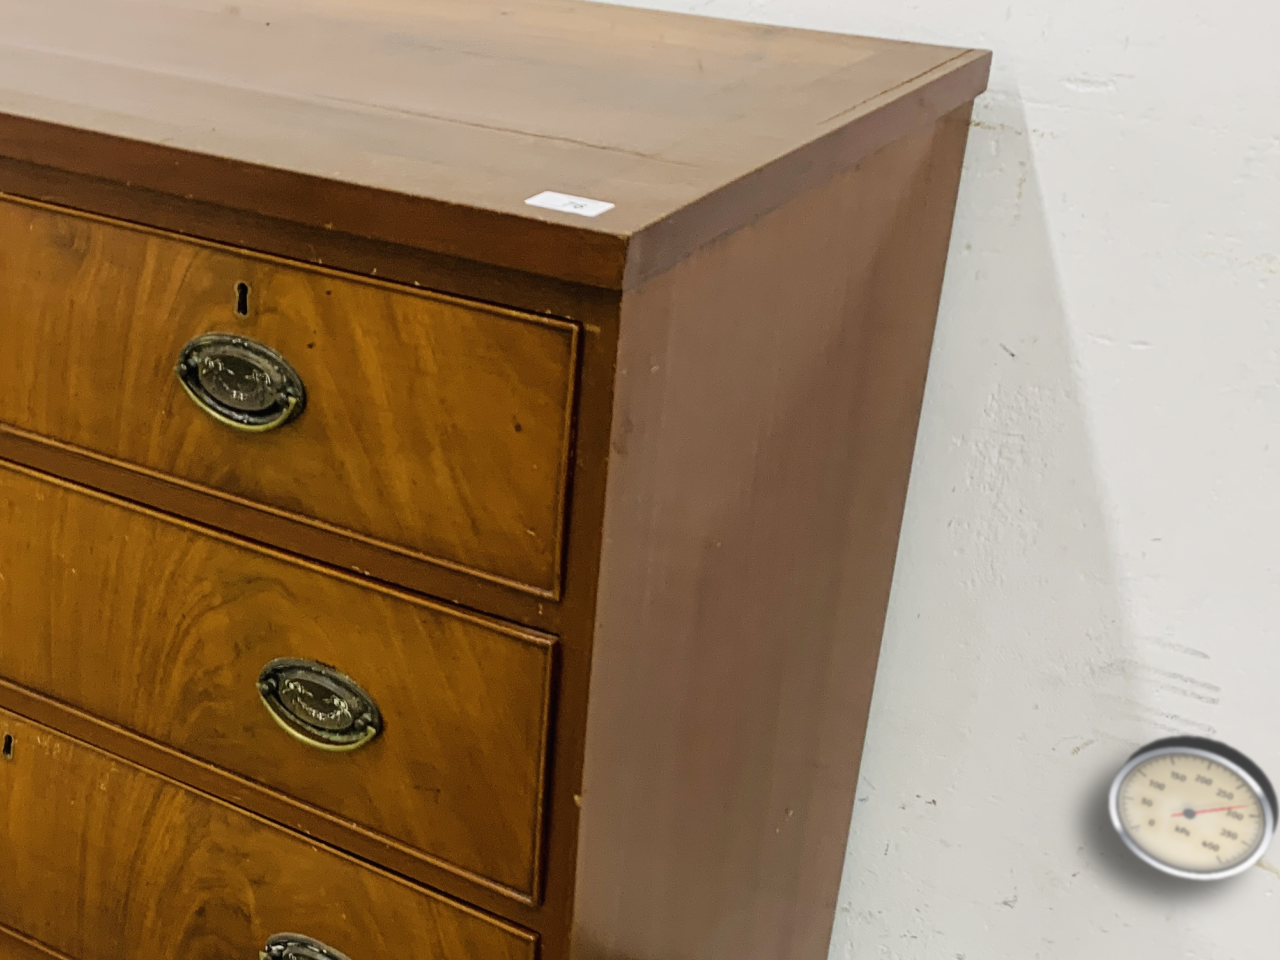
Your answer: 280
